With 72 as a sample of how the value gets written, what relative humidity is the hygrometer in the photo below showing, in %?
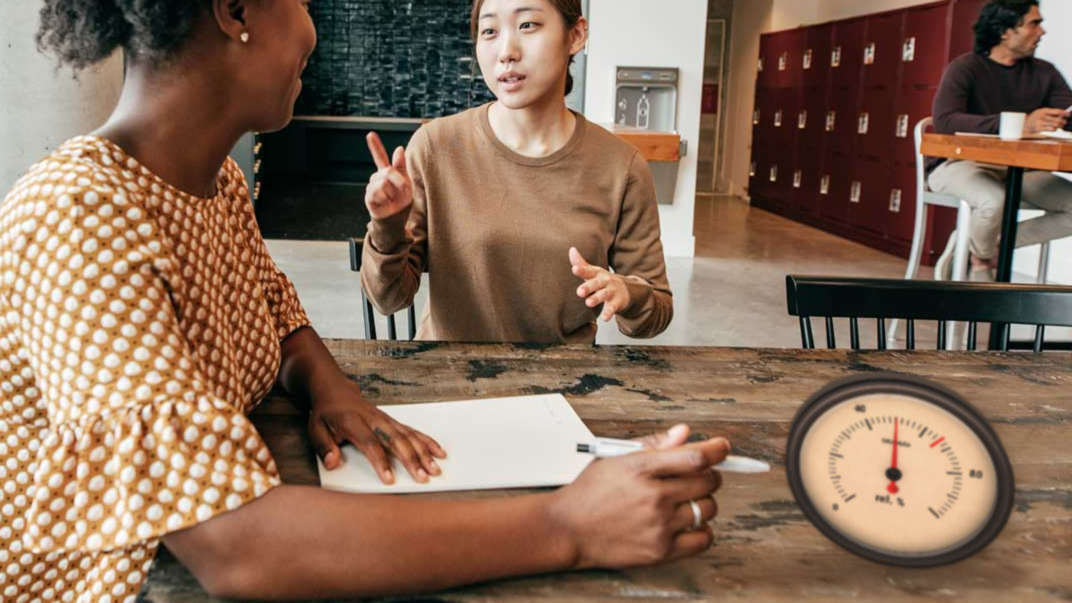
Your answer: 50
